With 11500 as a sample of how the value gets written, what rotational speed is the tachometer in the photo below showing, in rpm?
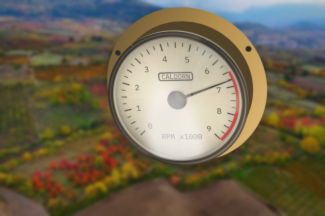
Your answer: 6750
